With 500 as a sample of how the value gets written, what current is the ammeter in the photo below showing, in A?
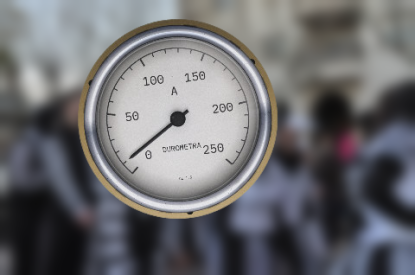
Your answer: 10
